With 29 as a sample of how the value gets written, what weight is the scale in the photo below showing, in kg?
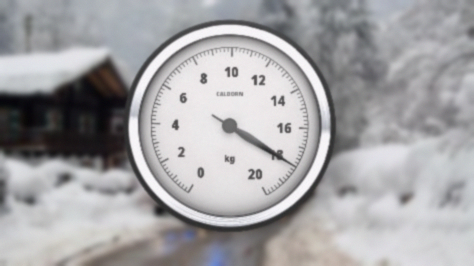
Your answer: 18
